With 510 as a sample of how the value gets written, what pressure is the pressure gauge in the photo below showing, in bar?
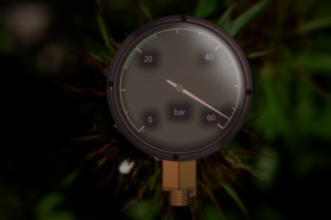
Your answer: 57.5
